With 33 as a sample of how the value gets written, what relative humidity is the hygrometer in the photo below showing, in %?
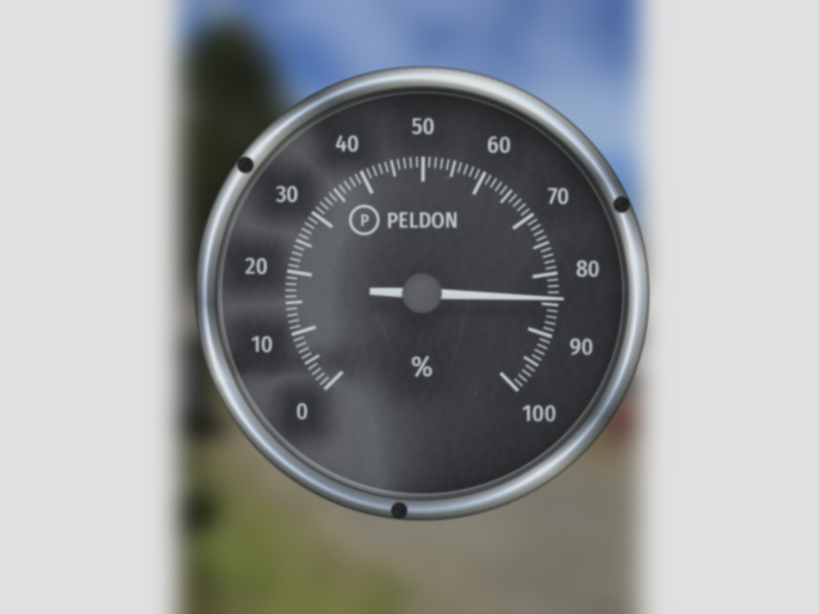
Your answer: 84
